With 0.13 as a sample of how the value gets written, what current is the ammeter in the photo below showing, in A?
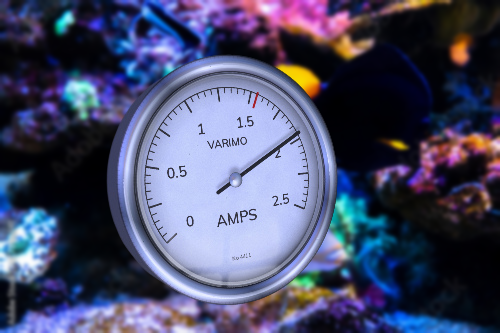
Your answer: 1.95
